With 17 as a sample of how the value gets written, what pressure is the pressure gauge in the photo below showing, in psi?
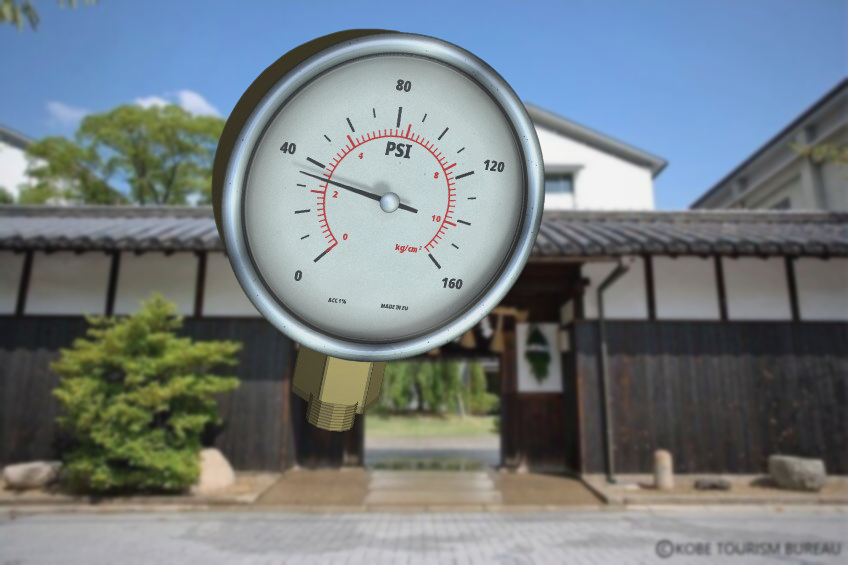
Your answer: 35
